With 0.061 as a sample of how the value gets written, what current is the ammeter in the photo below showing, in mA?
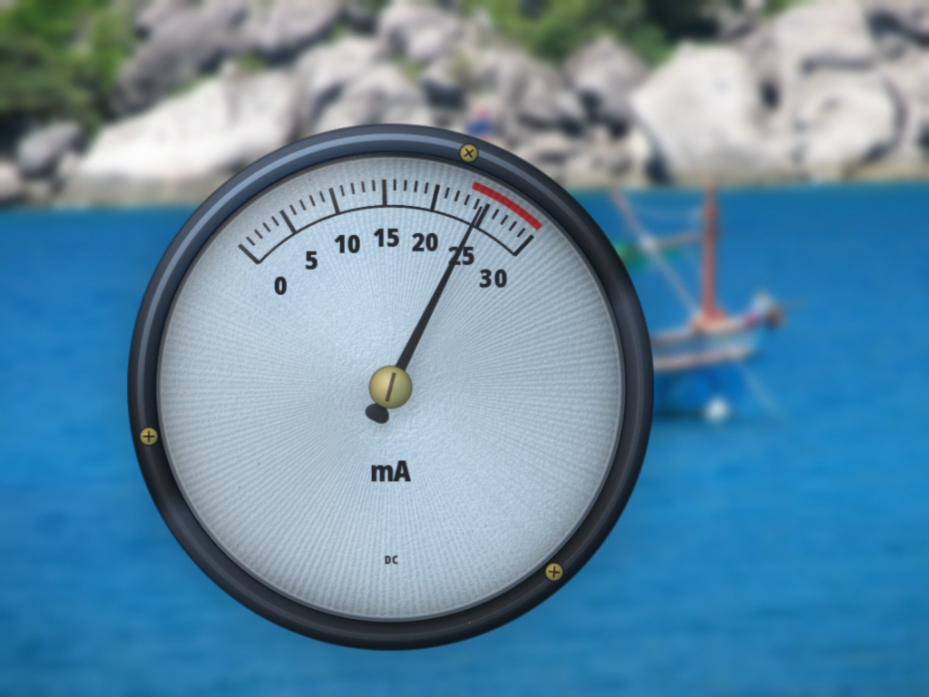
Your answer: 24.5
